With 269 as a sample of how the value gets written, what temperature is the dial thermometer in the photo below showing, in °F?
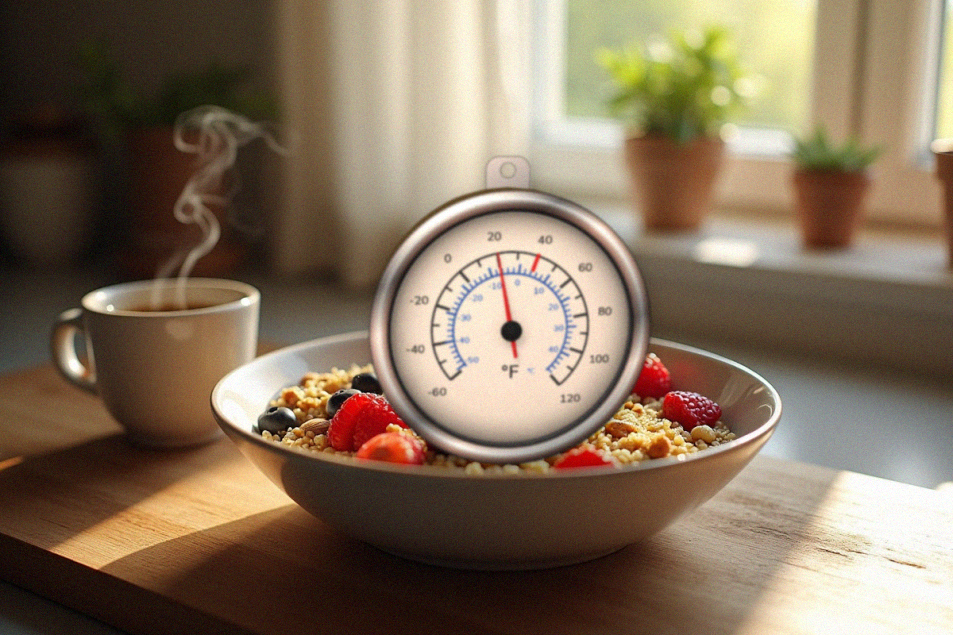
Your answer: 20
